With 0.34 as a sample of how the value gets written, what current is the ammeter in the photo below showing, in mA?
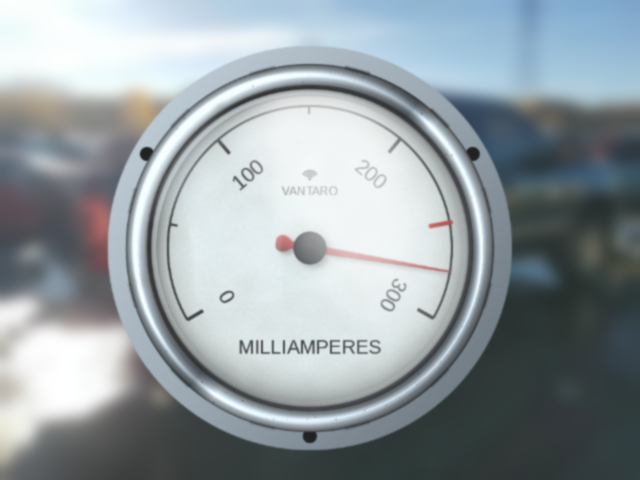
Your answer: 275
